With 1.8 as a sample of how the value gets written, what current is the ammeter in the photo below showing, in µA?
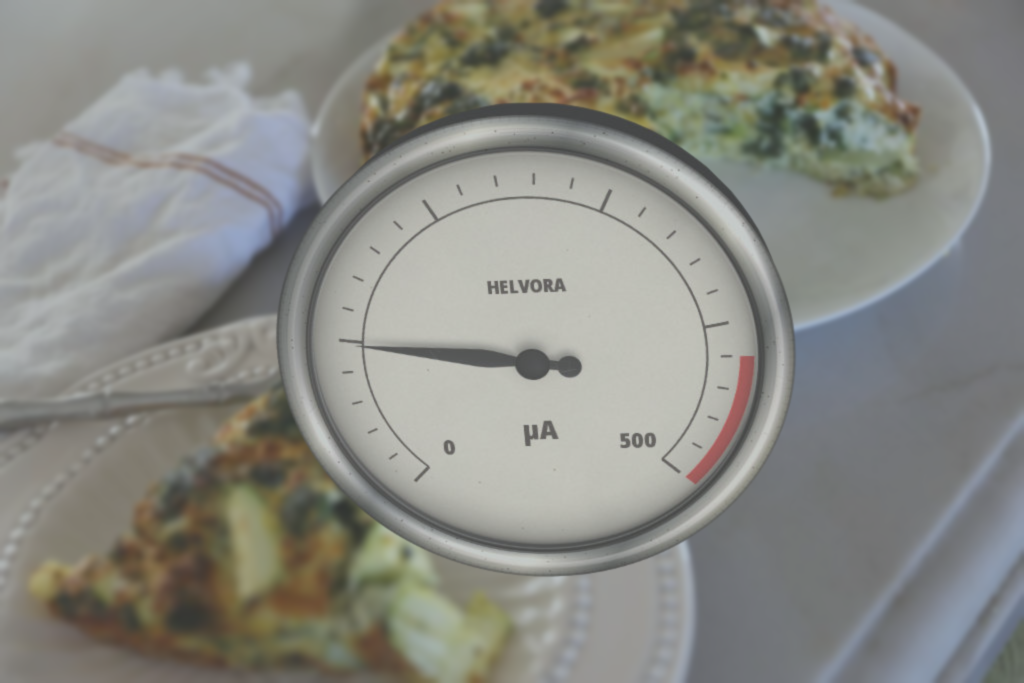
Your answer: 100
